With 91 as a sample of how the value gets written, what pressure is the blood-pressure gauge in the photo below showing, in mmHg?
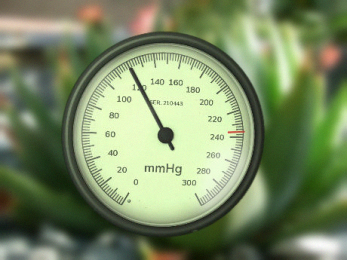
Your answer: 120
